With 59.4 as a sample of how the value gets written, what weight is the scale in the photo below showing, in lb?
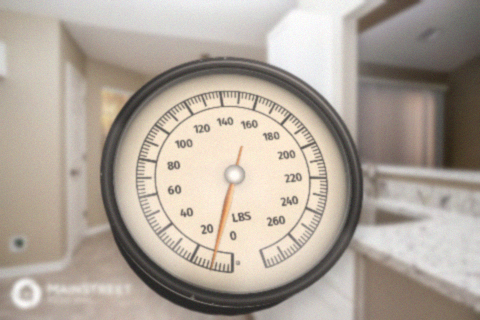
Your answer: 10
